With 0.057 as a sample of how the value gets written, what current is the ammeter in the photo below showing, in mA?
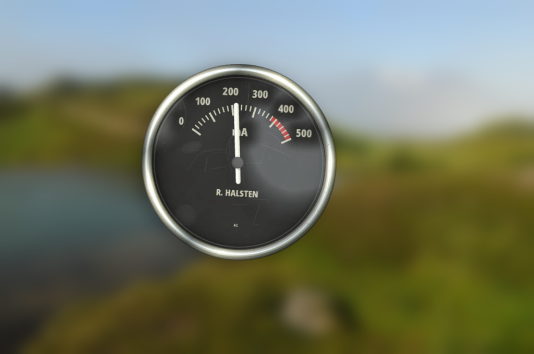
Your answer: 220
